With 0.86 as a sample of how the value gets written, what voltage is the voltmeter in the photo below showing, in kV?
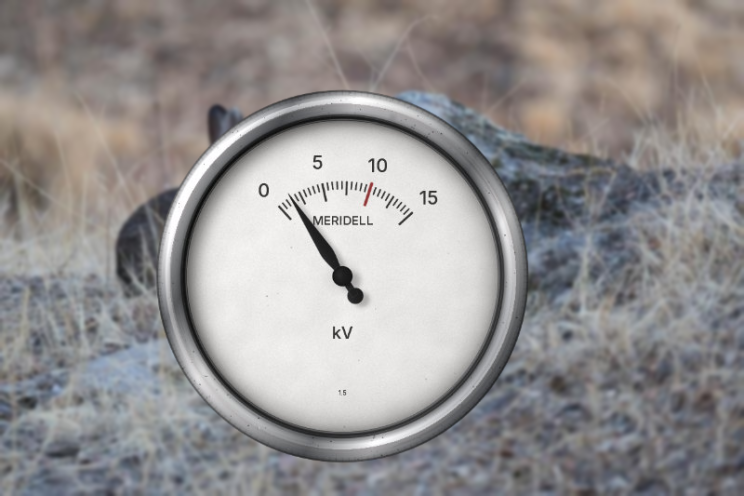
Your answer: 1.5
